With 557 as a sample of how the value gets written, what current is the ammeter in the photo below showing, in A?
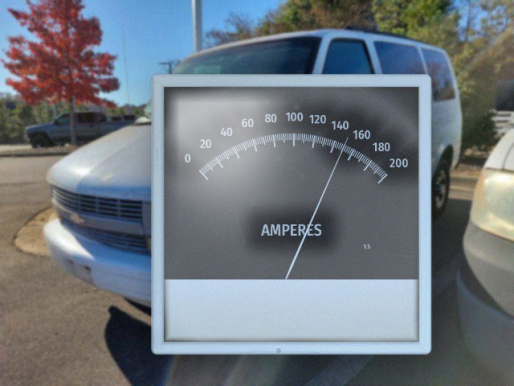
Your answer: 150
